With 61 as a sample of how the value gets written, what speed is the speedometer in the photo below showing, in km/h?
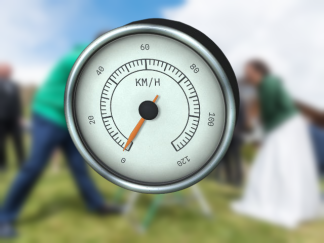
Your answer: 2
